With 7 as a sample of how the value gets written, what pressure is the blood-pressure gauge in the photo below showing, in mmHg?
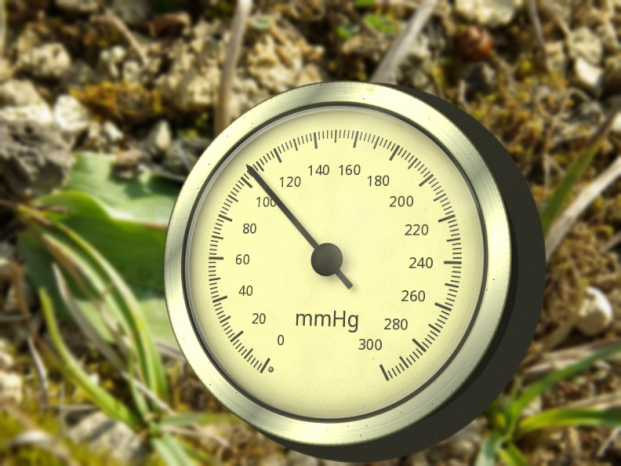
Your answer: 106
